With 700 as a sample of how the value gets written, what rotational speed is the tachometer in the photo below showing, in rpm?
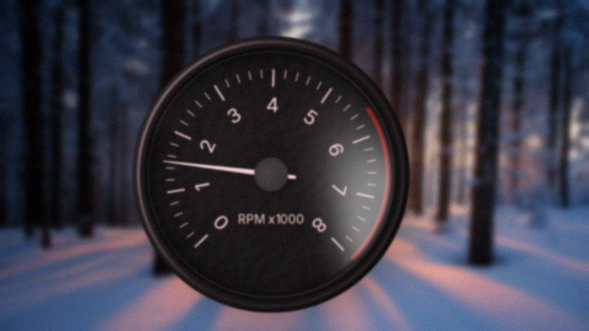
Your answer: 1500
